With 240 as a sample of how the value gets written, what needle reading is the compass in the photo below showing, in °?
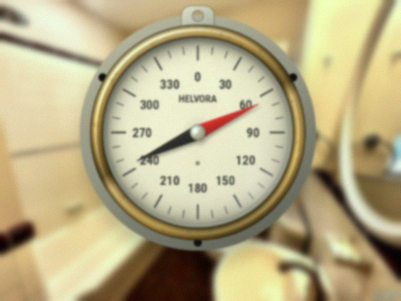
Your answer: 65
